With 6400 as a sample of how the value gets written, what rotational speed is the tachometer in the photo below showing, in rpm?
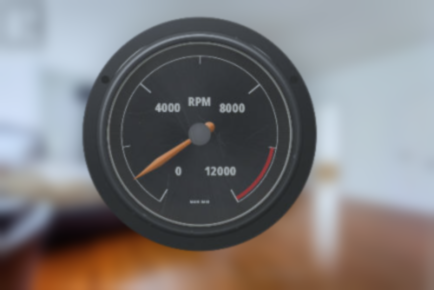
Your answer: 1000
